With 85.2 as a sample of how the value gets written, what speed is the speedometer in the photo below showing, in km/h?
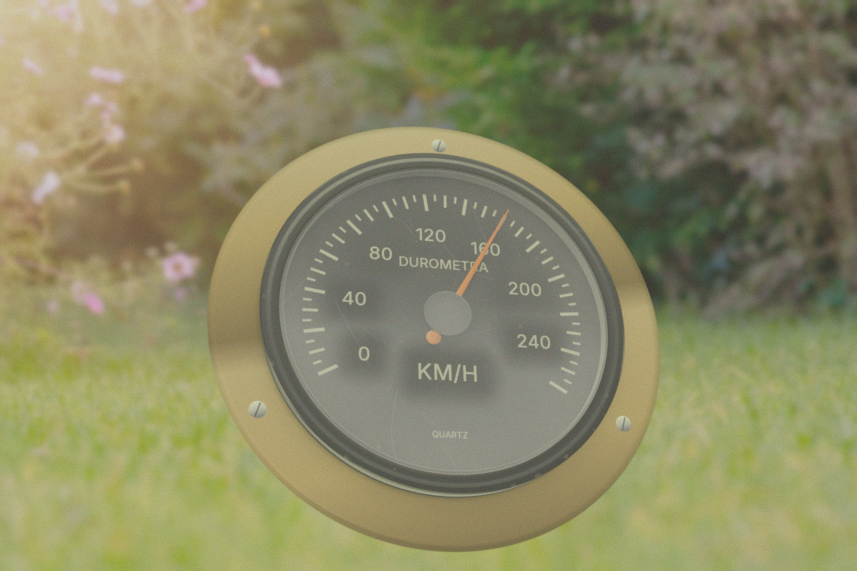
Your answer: 160
